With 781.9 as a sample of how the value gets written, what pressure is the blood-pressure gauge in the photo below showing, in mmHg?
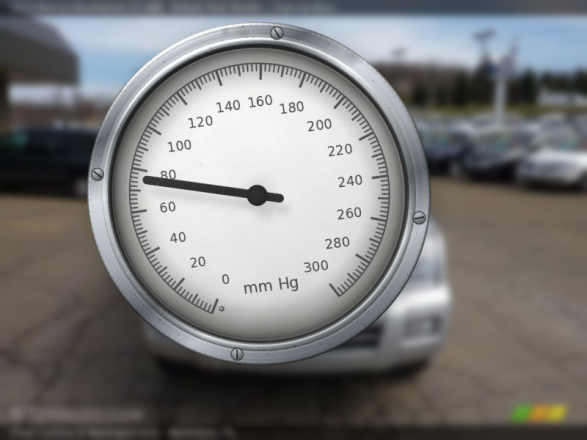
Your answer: 76
